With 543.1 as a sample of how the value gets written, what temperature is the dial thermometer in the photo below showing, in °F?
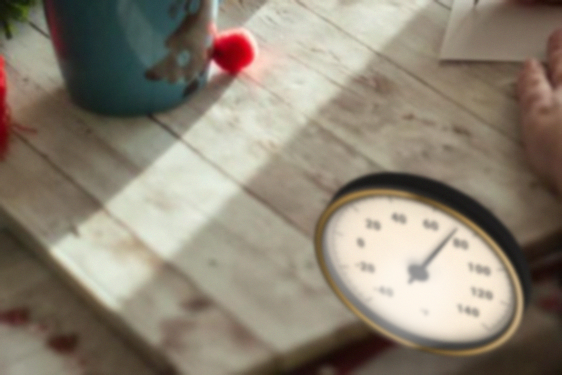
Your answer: 72
